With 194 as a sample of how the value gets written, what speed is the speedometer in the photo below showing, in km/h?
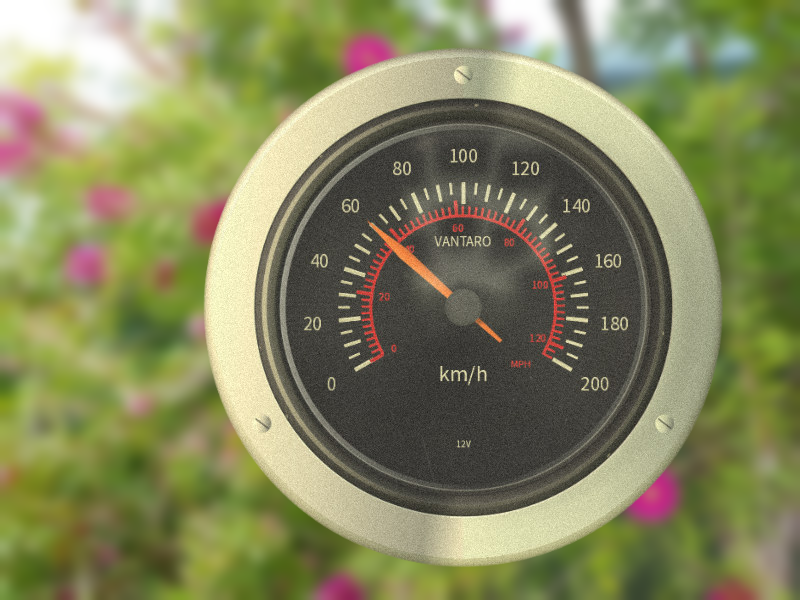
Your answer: 60
